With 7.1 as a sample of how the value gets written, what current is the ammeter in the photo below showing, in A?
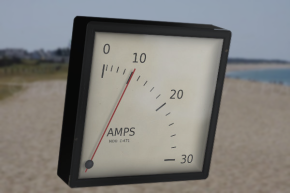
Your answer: 10
